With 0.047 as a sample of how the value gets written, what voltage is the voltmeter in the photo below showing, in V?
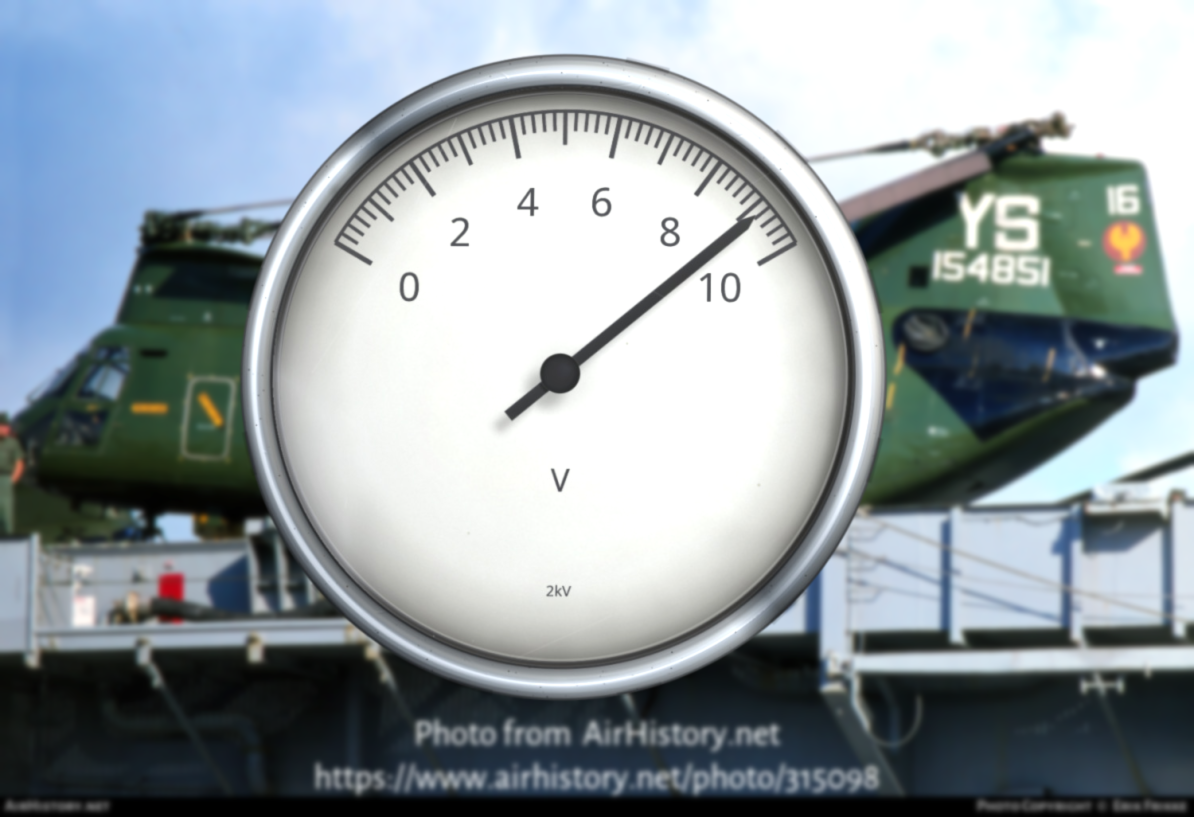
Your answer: 9.2
